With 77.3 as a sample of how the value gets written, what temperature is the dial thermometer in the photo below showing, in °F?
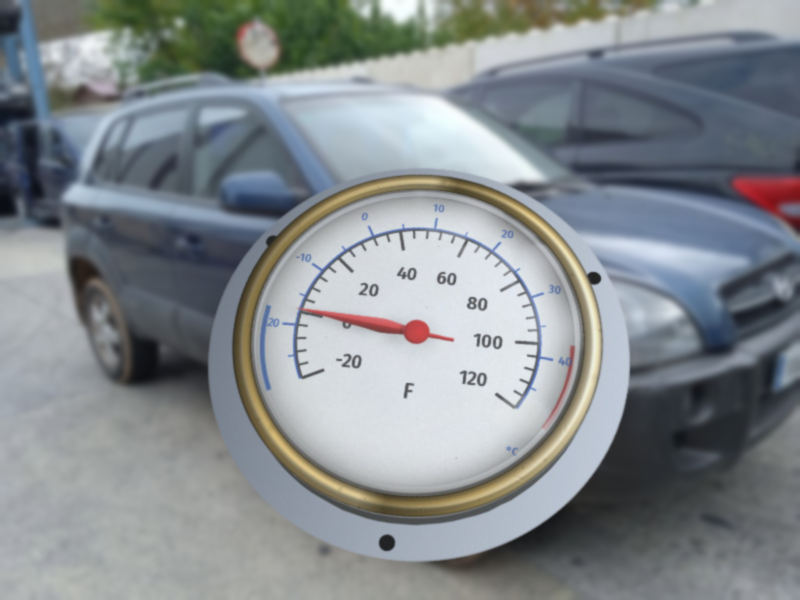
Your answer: 0
